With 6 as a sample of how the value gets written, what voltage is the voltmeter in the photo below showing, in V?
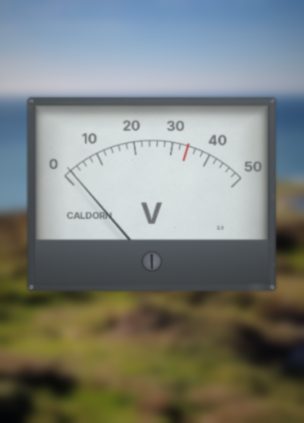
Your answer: 2
